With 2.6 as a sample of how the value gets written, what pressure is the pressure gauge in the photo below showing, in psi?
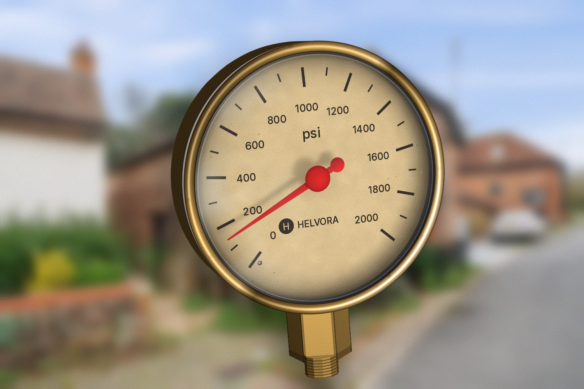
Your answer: 150
